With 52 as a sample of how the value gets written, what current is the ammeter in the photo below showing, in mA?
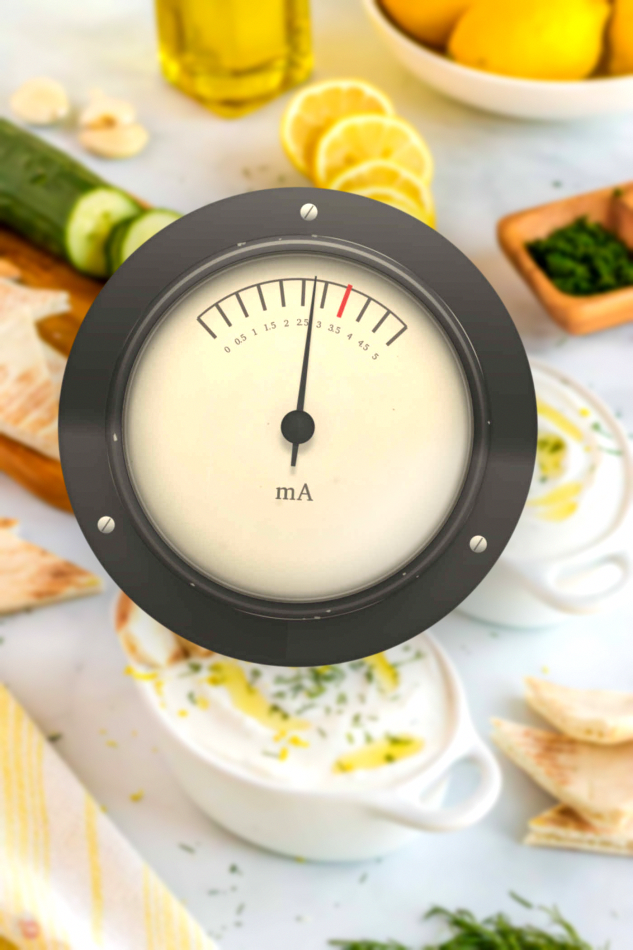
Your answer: 2.75
